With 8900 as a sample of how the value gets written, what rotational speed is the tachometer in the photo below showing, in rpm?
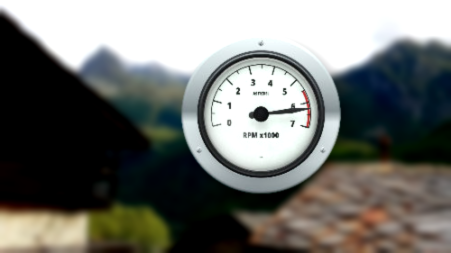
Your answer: 6250
